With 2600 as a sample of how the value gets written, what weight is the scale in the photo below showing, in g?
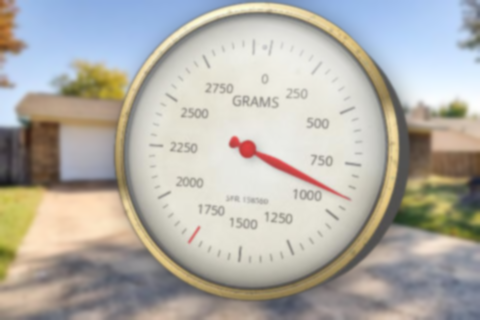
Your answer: 900
